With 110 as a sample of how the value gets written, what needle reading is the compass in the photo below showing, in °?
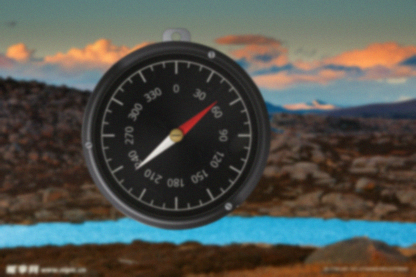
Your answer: 50
